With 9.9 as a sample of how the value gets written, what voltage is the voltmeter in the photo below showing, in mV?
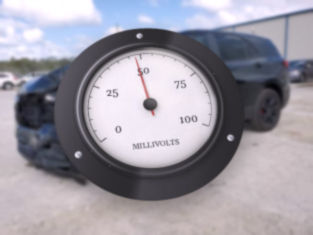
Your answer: 47.5
